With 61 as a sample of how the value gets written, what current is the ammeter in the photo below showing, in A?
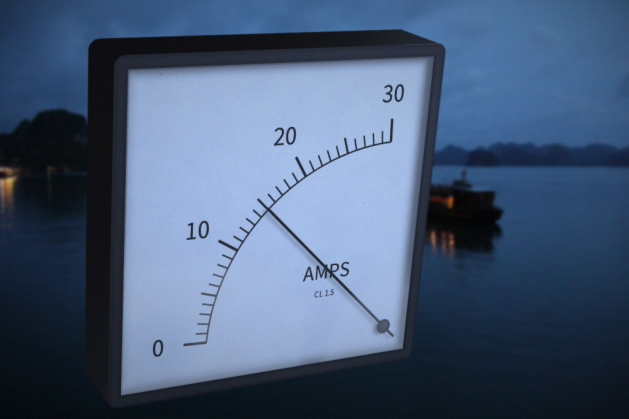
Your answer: 15
